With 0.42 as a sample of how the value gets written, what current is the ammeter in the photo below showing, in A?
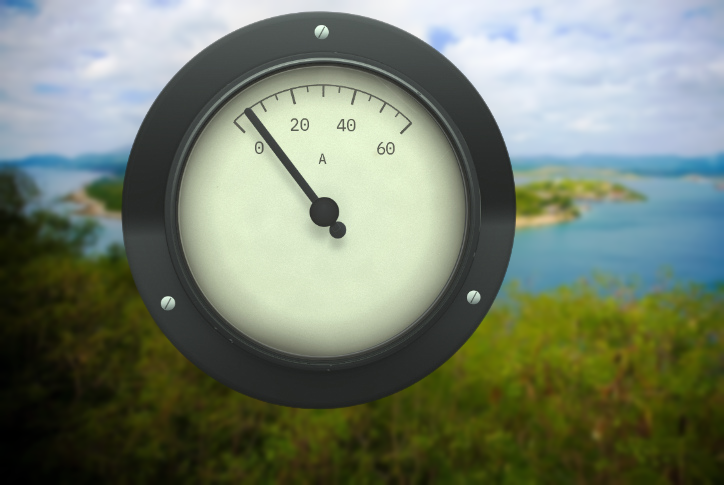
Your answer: 5
